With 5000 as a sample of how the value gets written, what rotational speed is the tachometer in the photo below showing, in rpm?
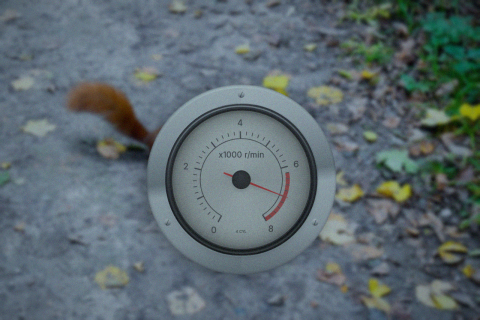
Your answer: 7000
